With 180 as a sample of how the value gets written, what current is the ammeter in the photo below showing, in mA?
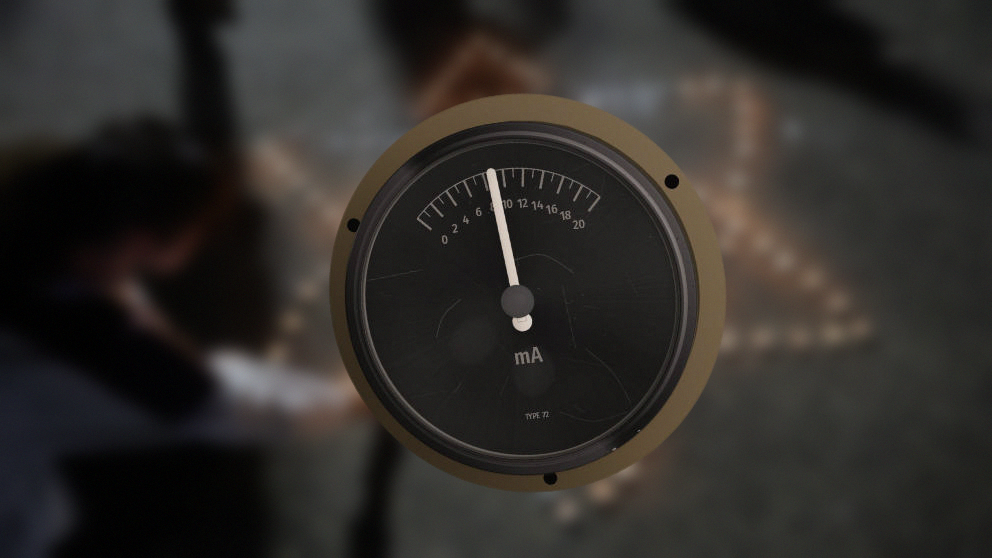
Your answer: 9
